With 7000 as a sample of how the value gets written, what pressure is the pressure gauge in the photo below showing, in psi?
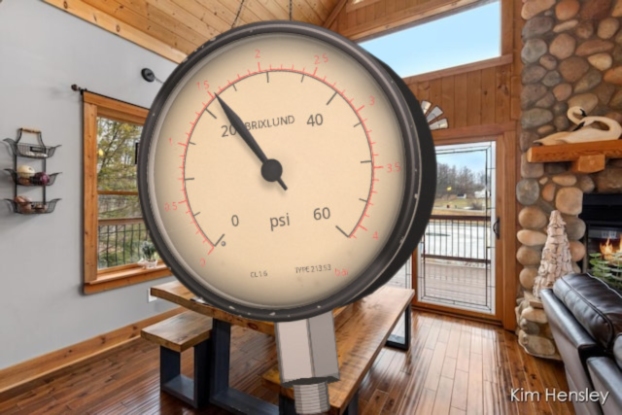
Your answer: 22.5
